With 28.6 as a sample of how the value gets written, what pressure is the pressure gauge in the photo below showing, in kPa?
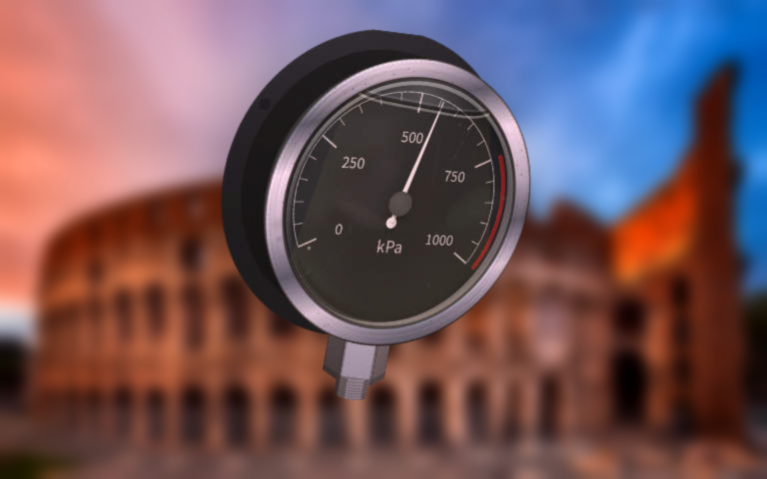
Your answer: 550
